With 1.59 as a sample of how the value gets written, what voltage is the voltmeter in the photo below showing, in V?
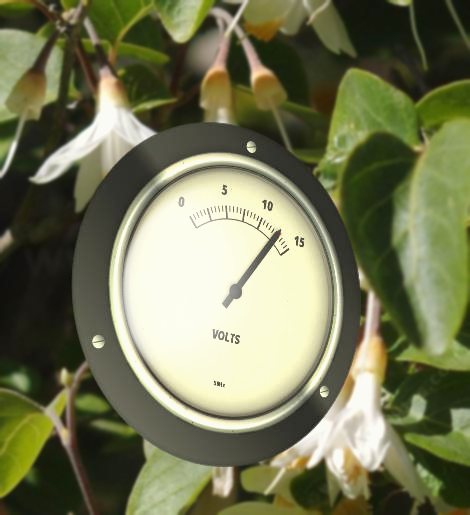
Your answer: 12.5
